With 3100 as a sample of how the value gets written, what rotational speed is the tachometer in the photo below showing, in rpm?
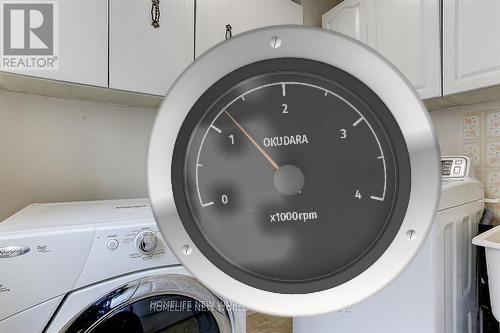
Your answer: 1250
